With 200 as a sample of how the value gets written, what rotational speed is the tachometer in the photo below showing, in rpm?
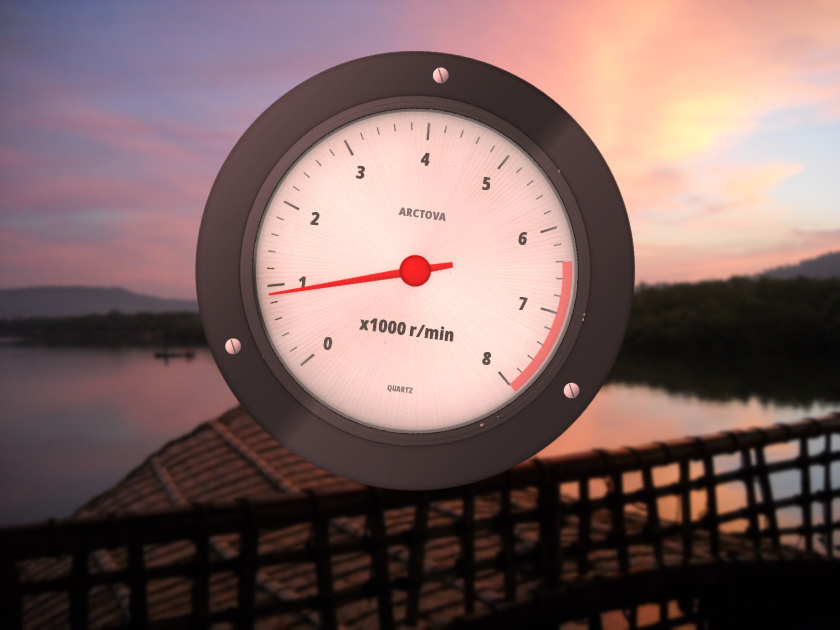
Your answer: 900
